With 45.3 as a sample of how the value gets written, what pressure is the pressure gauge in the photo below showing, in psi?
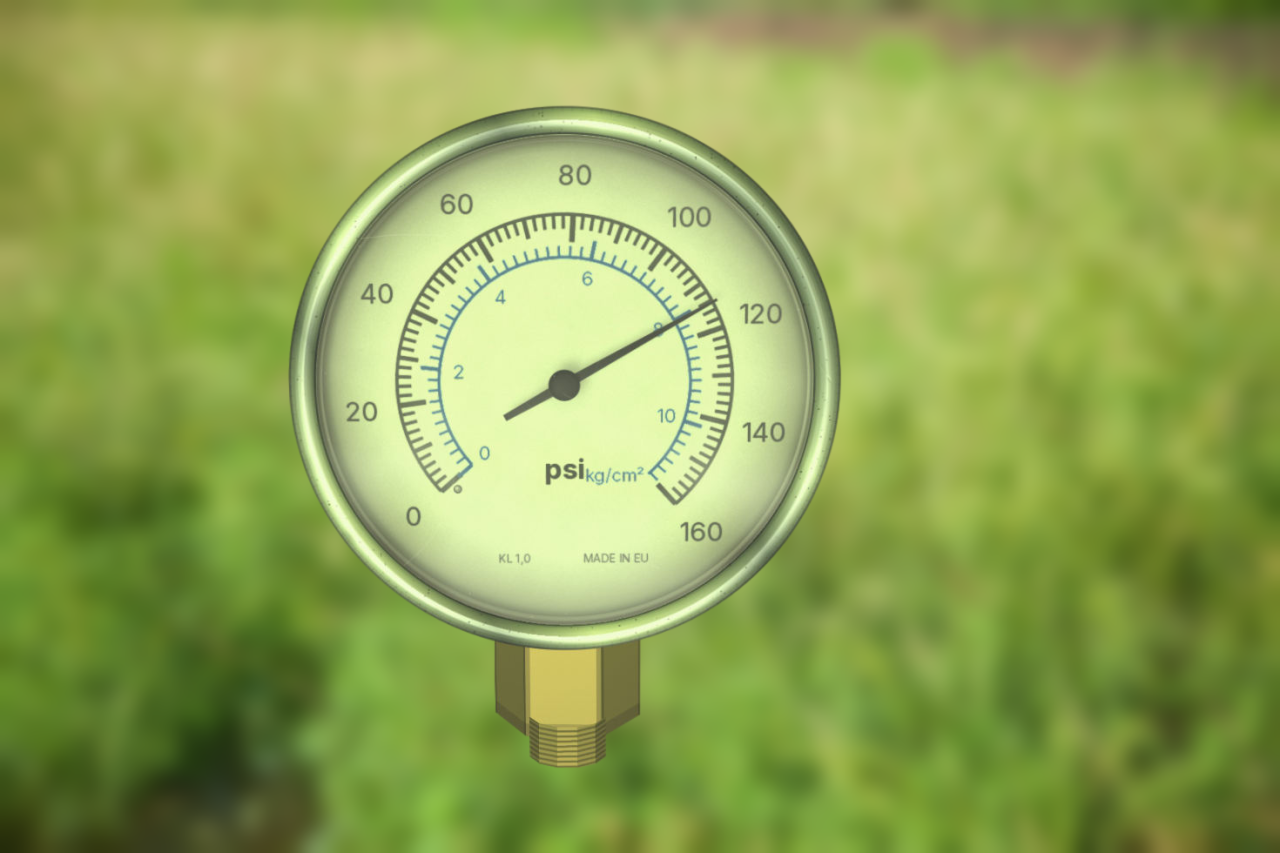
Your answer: 114
